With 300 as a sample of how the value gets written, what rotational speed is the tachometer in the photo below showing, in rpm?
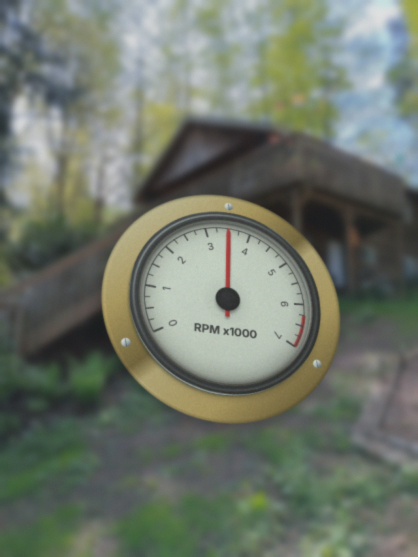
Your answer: 3500
